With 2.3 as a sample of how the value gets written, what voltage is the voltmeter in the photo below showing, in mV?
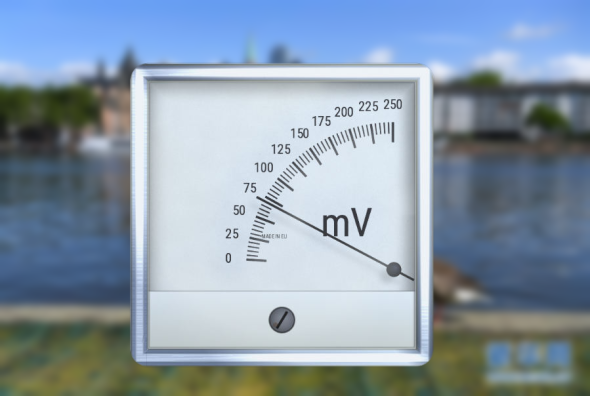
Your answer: 70
